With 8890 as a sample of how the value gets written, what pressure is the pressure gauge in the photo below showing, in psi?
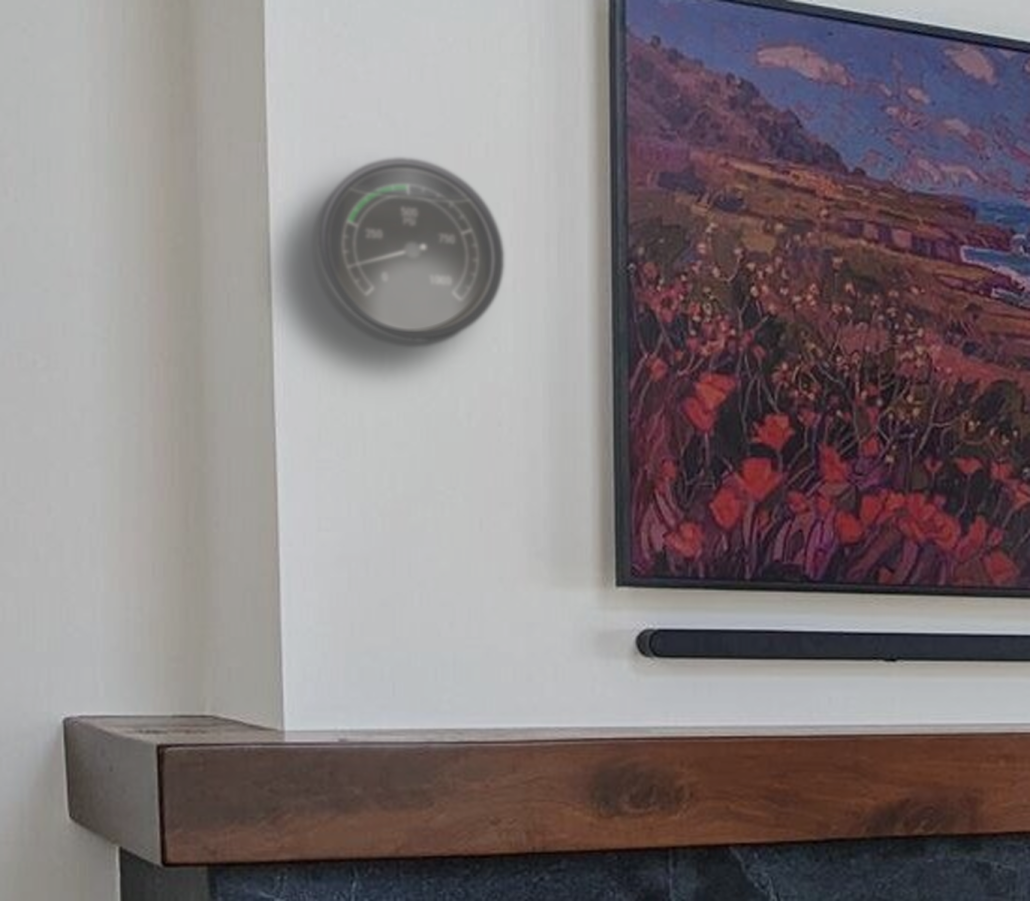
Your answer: 100
